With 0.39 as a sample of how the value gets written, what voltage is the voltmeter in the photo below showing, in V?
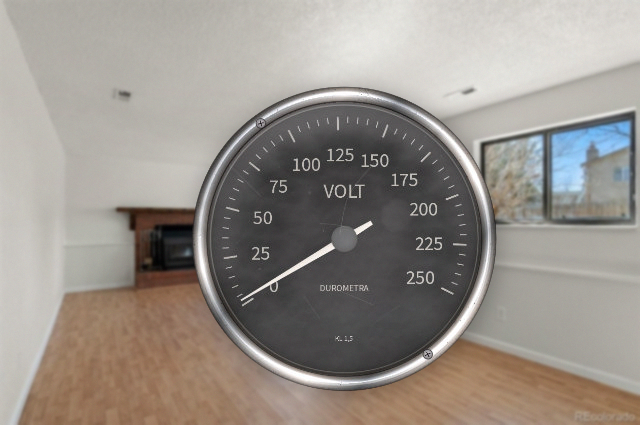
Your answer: 2.5
